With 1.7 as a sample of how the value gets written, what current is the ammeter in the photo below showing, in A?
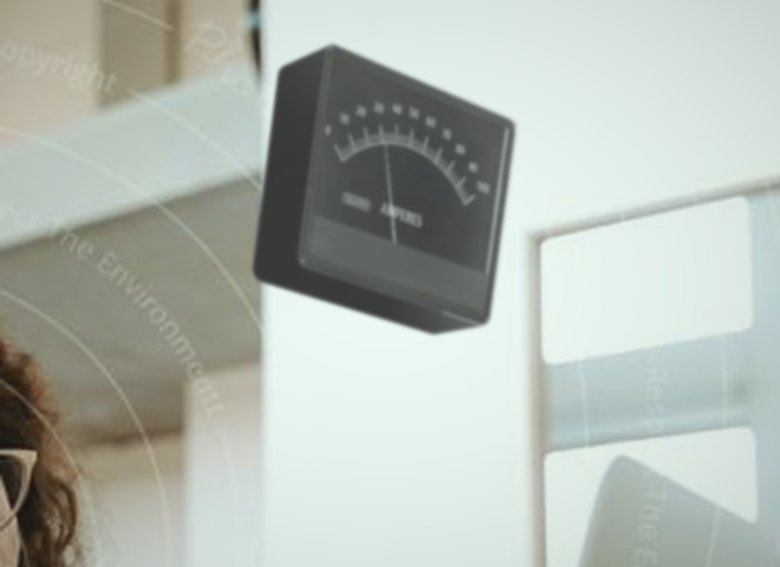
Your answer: 30
